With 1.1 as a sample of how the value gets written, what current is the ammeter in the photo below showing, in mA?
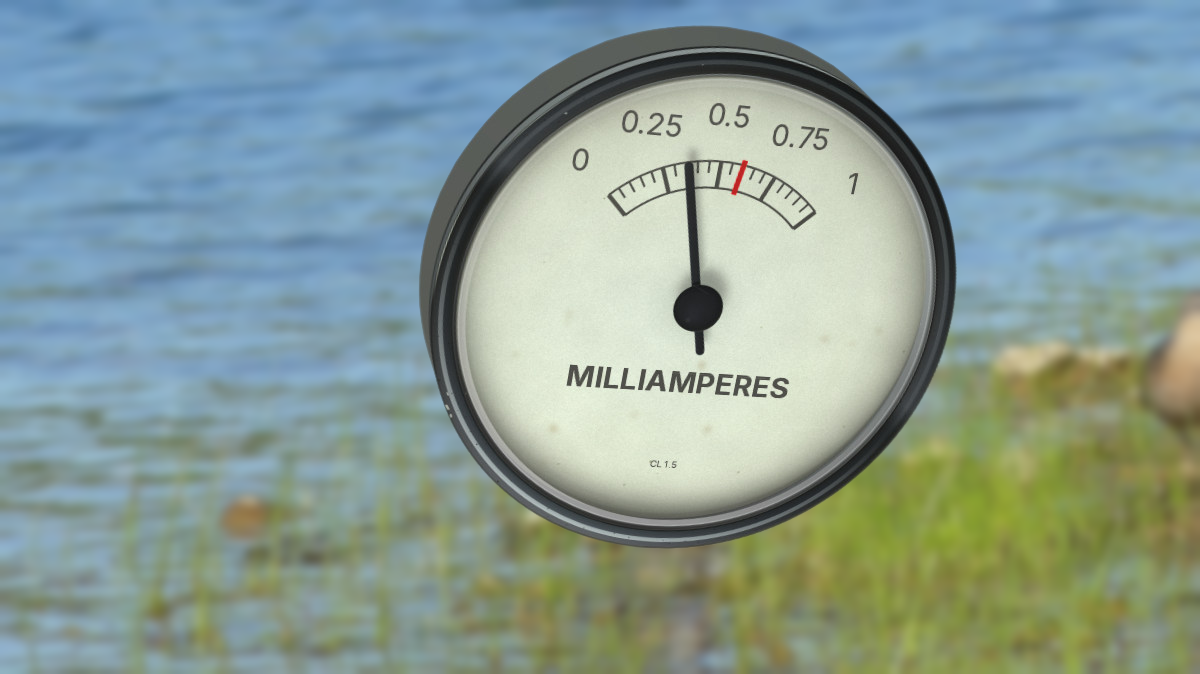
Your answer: 0.35
